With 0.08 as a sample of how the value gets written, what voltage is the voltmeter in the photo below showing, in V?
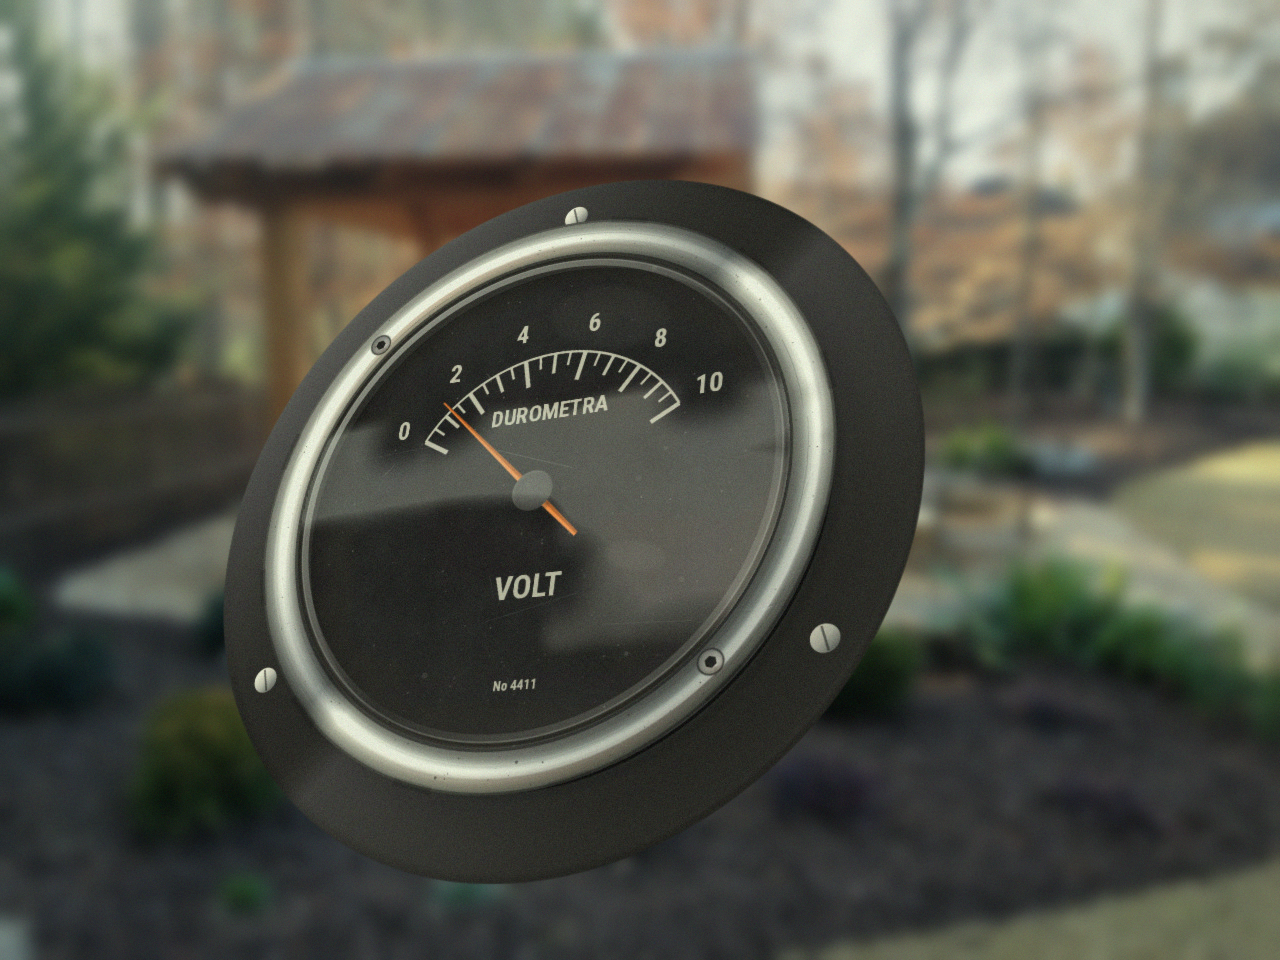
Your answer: 1.25
